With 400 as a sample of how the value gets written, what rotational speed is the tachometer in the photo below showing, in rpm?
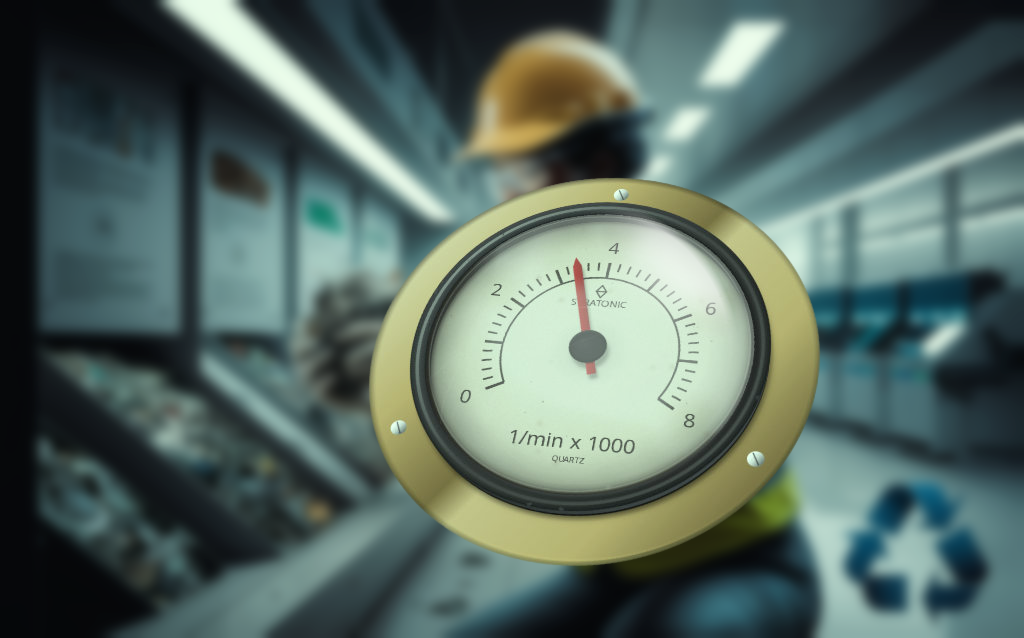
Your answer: 3400
